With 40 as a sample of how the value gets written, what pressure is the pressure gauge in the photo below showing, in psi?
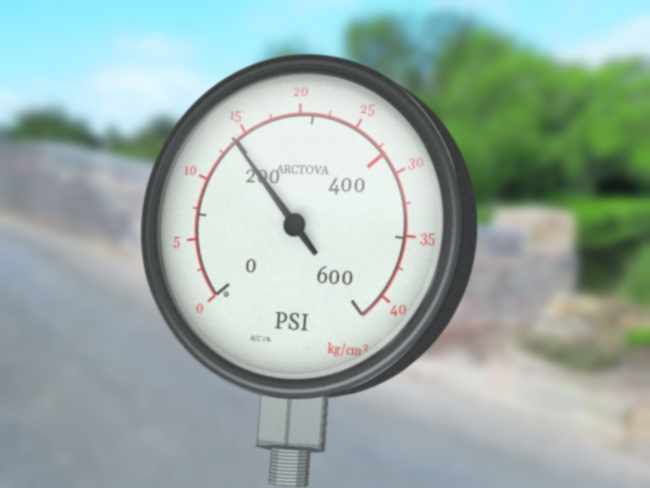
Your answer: 200
